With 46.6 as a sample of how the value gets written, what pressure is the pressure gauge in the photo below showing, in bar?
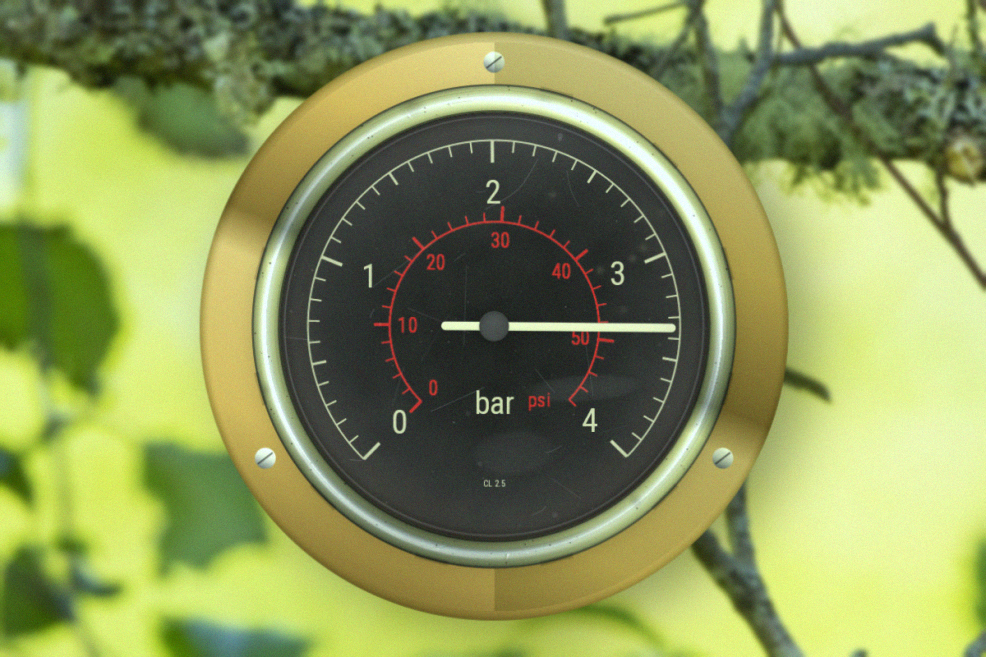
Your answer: 3.35
